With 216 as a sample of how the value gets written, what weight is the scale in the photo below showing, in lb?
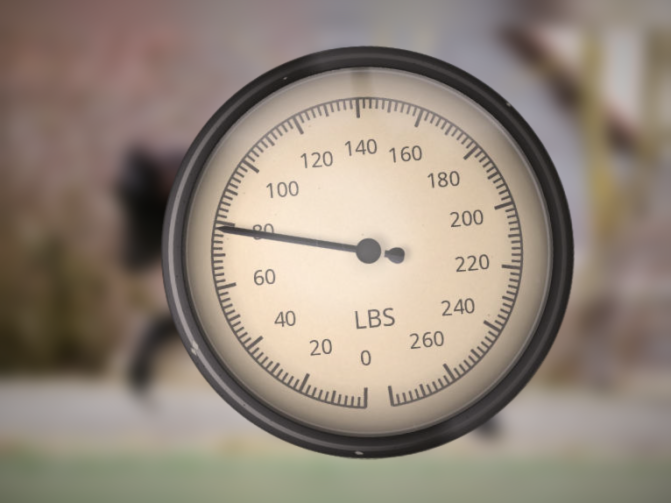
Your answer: 78
